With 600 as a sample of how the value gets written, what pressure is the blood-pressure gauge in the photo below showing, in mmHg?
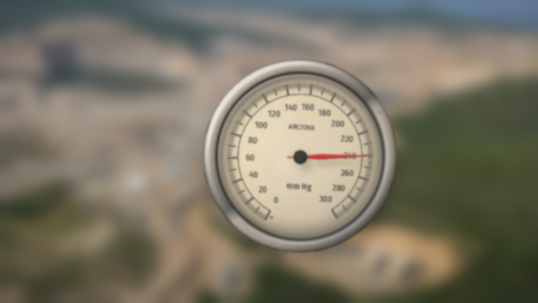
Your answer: 240
